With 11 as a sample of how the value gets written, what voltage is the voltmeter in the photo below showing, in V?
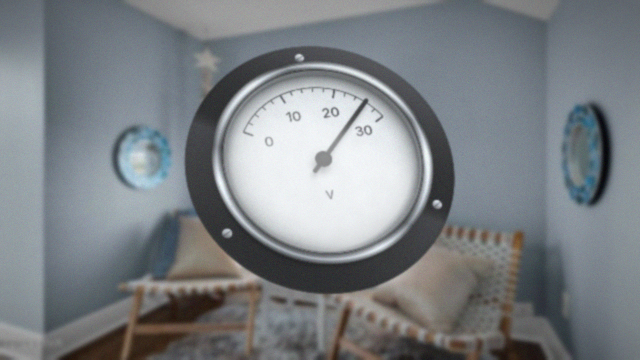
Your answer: 26
